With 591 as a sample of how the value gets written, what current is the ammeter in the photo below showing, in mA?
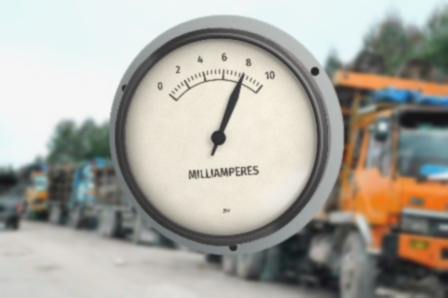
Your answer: 8
